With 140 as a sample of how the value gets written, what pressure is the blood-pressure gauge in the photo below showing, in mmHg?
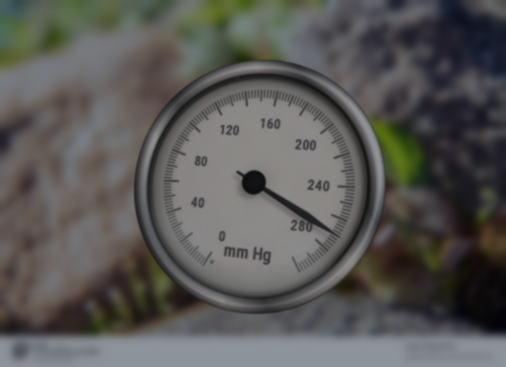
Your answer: 270
